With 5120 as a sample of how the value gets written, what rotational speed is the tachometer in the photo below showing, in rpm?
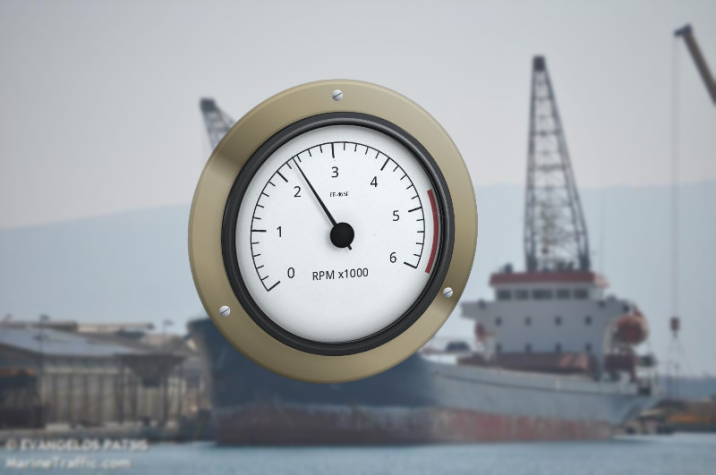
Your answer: 2300
